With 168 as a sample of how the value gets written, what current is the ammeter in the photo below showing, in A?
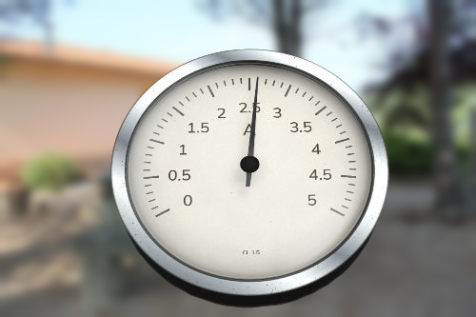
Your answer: 2.6
